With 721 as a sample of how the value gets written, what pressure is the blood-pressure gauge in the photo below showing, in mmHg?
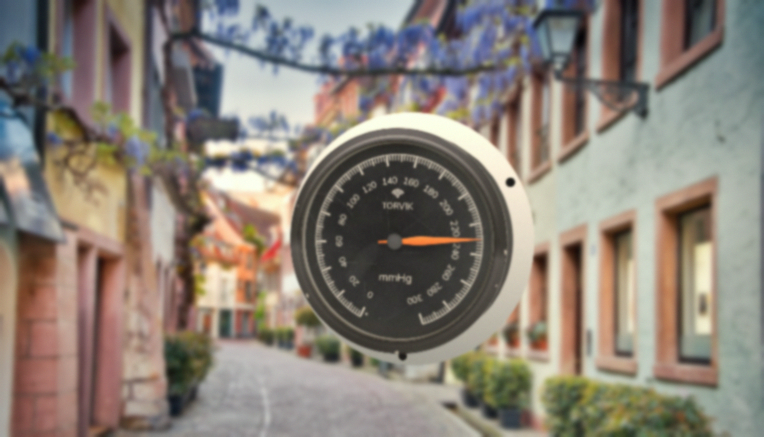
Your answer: 230
